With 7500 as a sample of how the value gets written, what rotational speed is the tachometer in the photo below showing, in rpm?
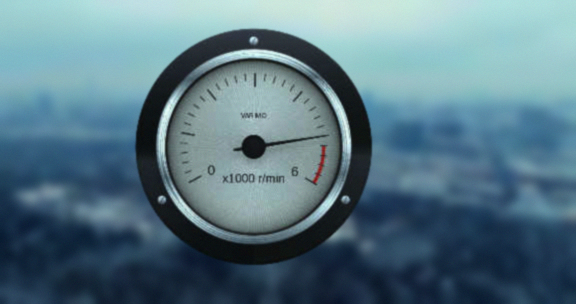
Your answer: 5000
